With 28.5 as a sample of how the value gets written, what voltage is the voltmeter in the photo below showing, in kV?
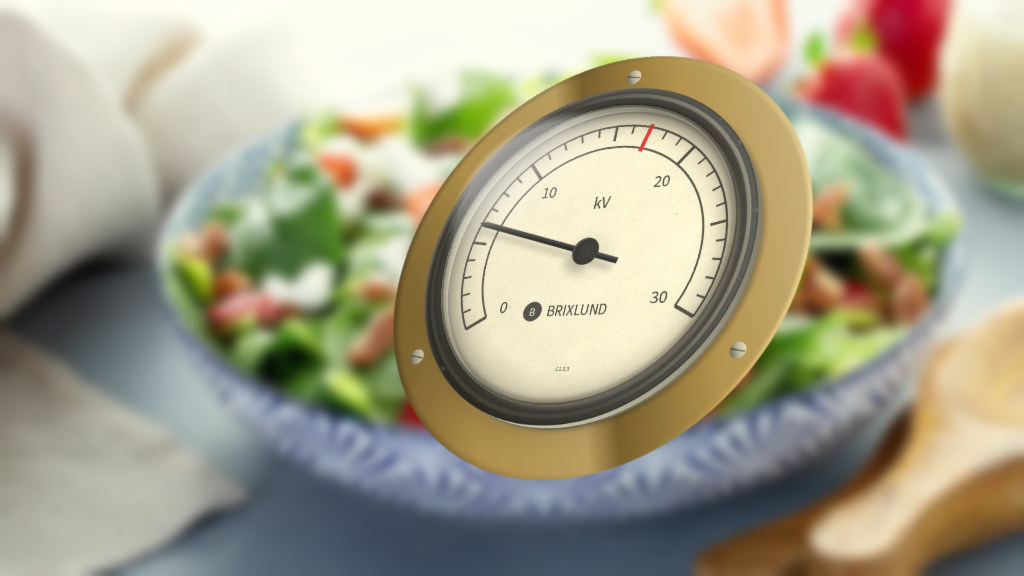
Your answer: 6
